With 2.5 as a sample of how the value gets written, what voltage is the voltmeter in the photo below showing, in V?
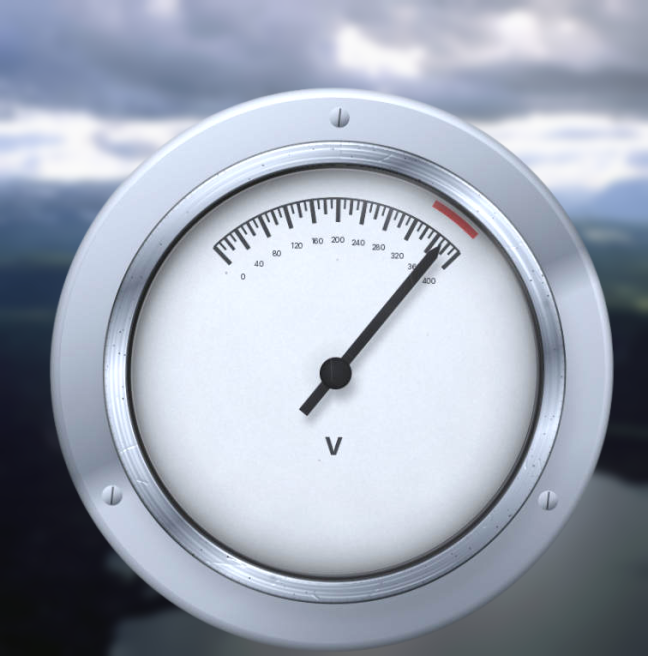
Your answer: 370
